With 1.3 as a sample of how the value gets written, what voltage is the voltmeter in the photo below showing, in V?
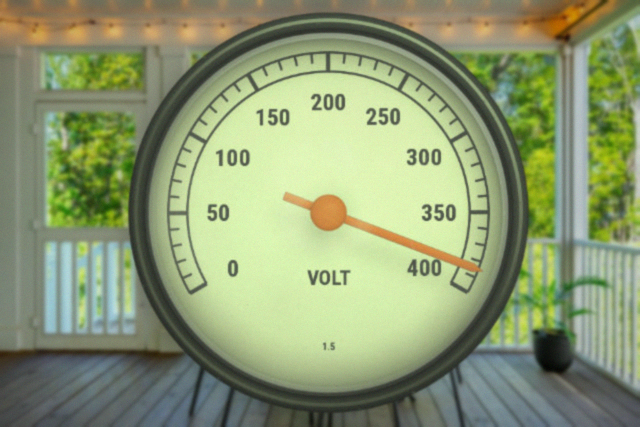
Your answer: 385
